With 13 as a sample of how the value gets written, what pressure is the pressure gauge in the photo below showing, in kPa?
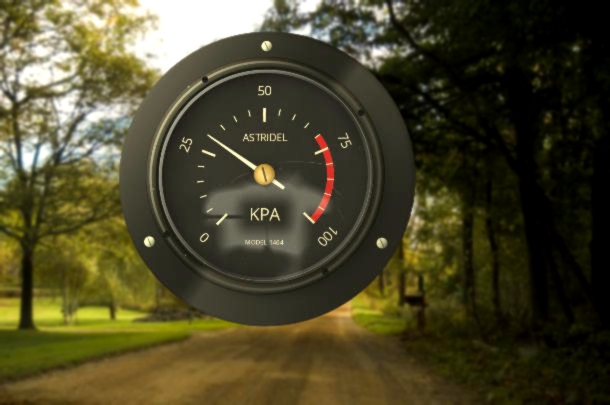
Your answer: 30
